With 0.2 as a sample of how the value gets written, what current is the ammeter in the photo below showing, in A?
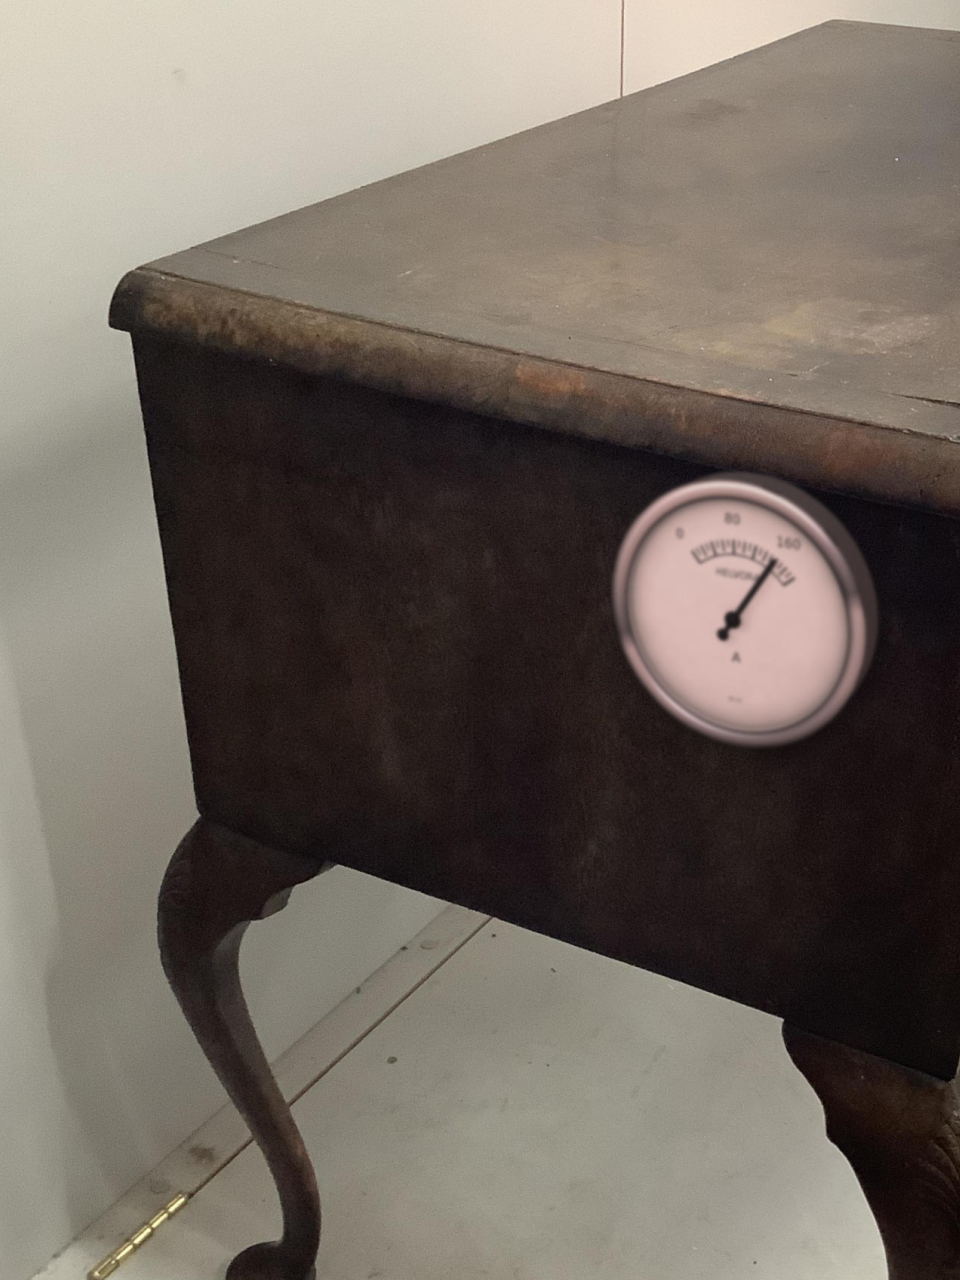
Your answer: 160
